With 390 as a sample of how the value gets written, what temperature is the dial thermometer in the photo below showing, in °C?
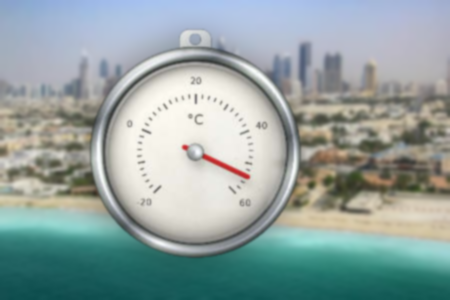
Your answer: 54
